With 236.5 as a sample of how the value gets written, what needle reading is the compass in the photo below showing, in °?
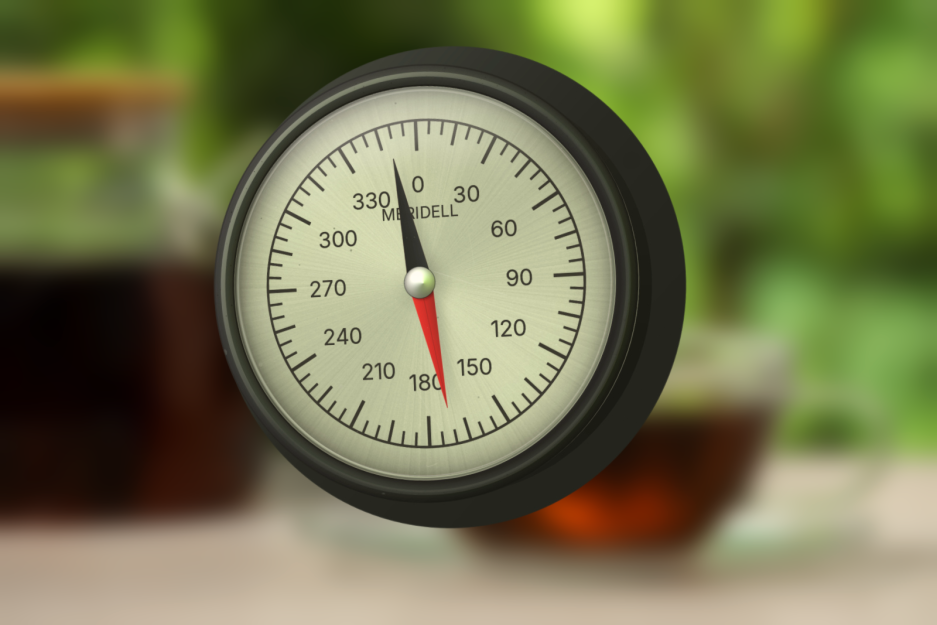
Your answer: 170
